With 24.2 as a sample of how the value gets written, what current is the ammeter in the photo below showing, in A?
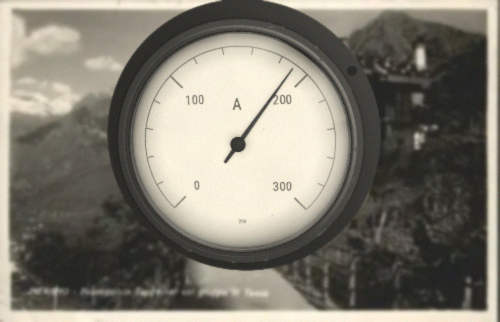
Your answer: 190
